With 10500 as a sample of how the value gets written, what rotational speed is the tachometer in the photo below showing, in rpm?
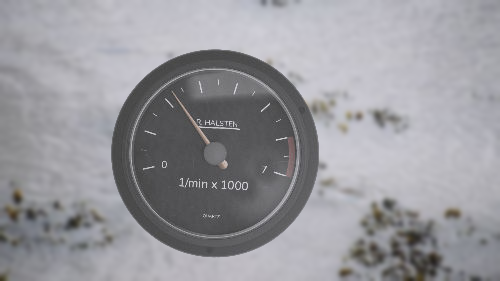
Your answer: 2250
